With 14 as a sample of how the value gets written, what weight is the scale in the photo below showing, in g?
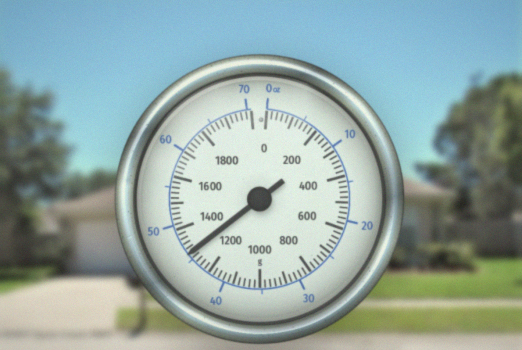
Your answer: 1300
